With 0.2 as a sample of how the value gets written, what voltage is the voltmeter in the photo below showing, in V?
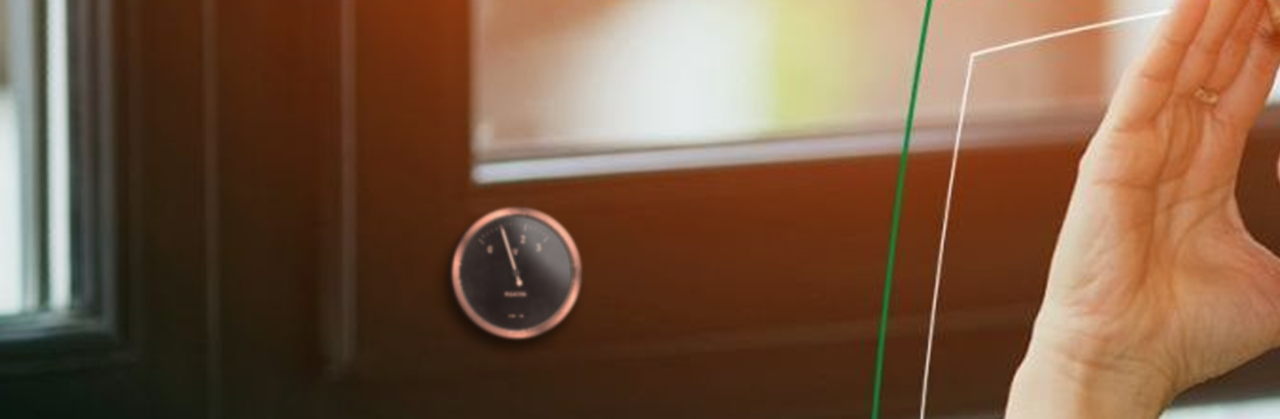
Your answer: 1
